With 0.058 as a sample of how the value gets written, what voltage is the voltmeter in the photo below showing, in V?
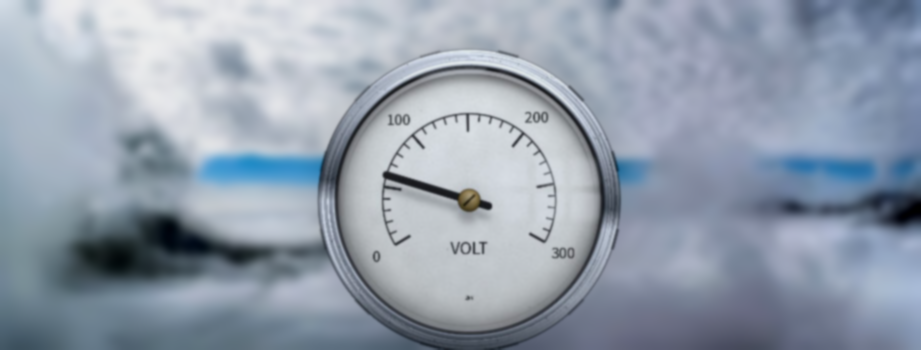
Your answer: 60
